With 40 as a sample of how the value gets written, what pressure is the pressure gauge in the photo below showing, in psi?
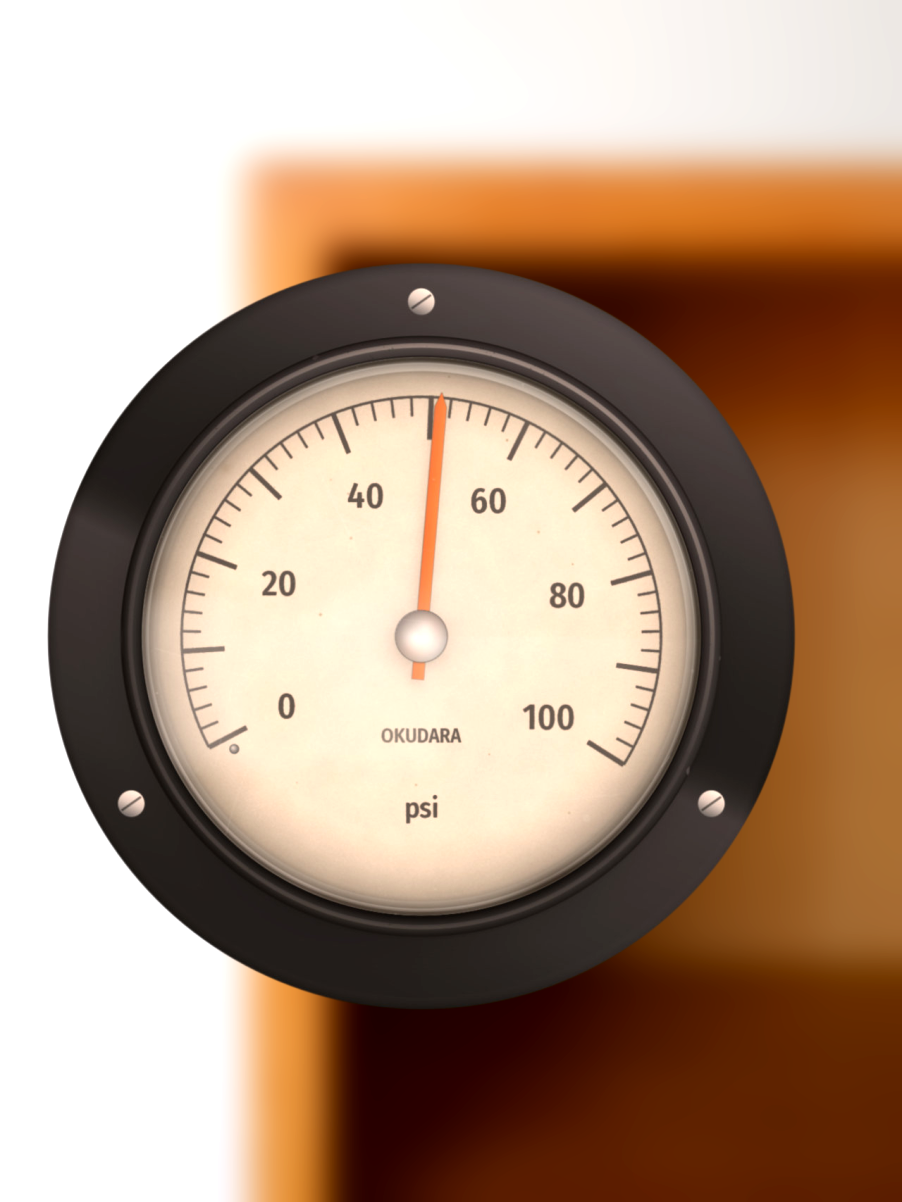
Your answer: 51
